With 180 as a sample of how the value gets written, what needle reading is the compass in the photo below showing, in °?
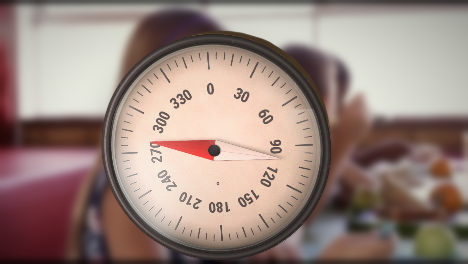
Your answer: 280
